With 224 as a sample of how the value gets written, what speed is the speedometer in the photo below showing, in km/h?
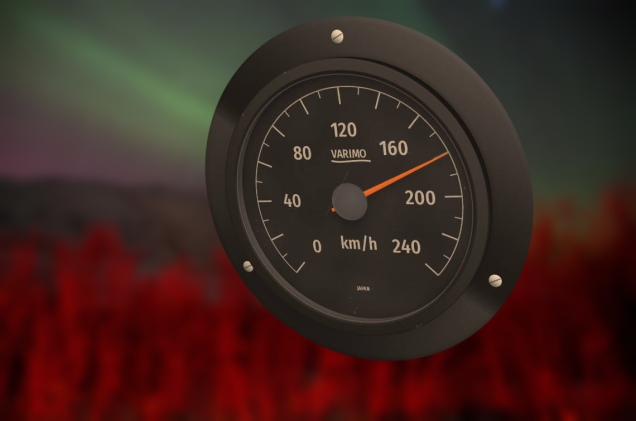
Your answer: 180
